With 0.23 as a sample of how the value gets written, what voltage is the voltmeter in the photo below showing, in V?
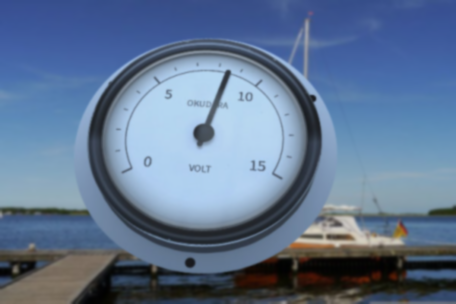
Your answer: 8.5
